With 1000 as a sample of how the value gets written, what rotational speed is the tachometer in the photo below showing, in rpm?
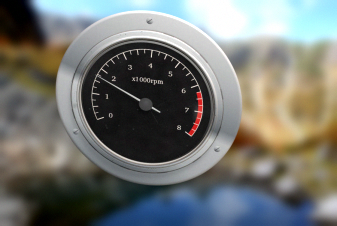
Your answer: 1750
